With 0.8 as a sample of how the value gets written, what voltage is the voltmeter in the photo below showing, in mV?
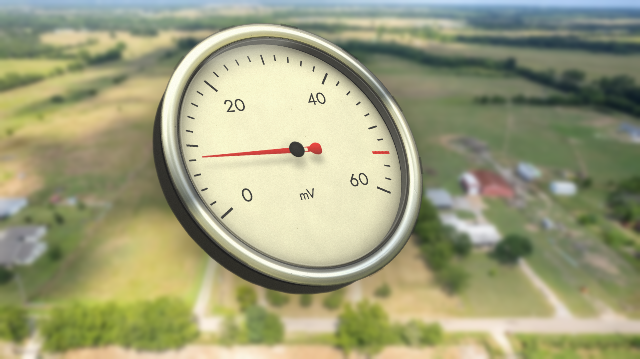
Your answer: 8
